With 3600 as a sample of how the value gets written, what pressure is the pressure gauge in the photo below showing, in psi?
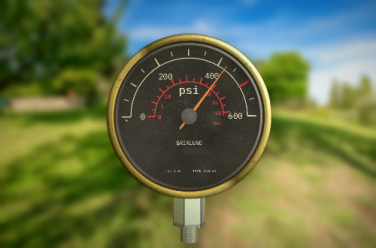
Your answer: 425
